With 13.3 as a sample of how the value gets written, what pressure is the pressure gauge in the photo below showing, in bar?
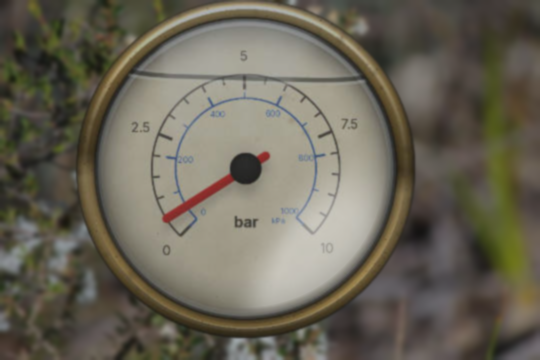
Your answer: 0.5
